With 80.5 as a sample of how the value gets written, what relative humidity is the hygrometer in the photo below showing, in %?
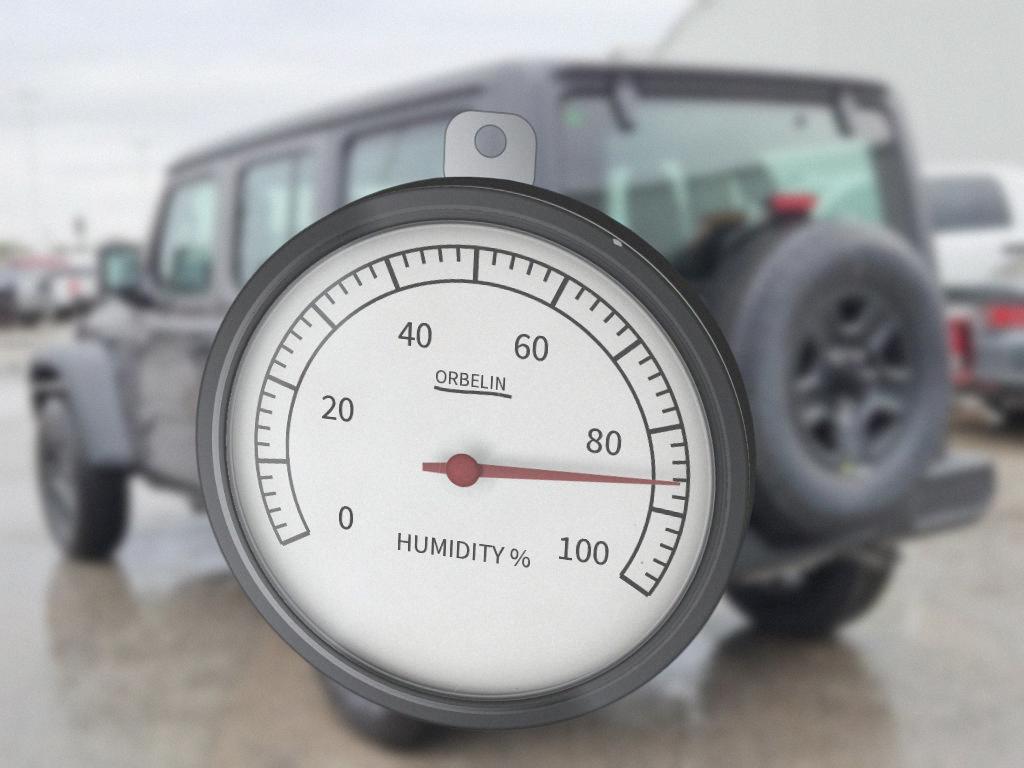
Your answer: 86
